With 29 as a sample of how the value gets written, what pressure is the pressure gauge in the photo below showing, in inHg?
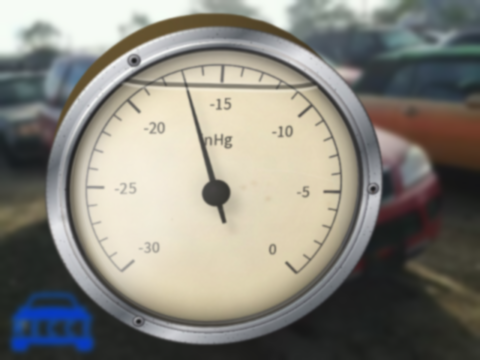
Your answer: -17
